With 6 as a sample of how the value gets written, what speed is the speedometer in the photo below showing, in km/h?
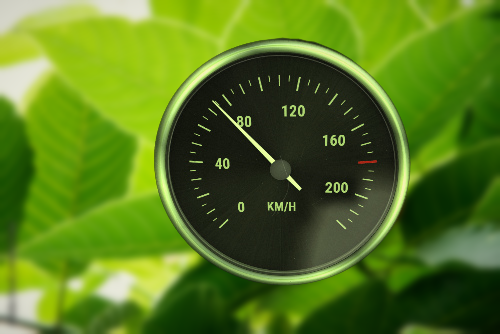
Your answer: 75
